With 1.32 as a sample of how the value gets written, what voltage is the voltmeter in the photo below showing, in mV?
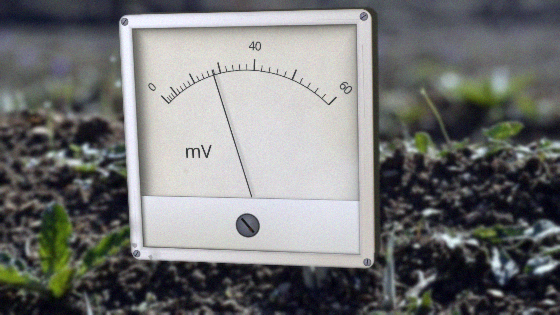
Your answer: 28
